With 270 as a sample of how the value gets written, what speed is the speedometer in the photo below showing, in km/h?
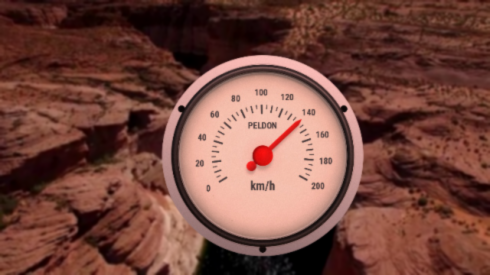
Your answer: 140
